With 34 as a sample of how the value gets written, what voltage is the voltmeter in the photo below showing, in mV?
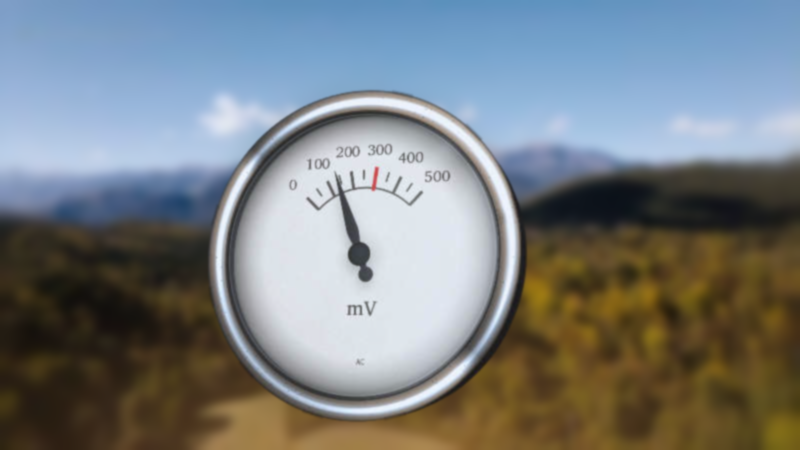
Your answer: 150
